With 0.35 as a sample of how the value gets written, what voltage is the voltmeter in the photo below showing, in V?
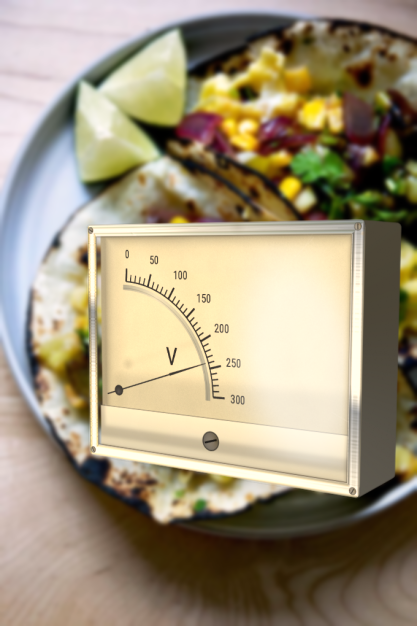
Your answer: 240
